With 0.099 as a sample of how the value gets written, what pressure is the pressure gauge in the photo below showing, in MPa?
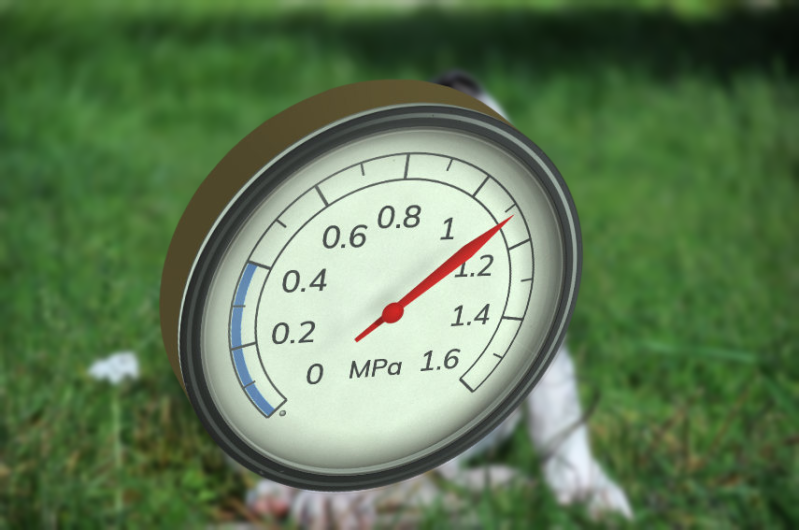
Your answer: 1.1
